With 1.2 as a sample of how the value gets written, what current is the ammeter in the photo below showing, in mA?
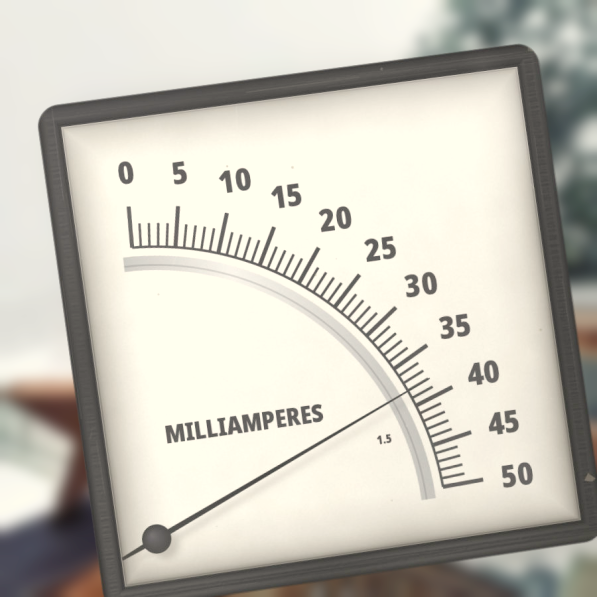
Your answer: 38
